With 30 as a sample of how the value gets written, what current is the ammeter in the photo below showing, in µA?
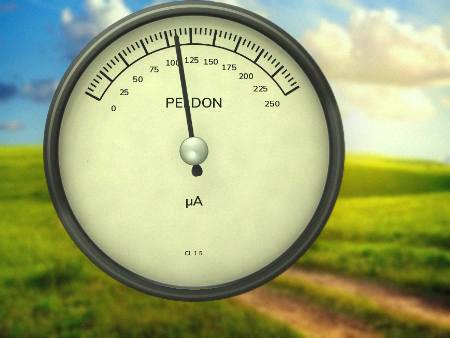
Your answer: 110
